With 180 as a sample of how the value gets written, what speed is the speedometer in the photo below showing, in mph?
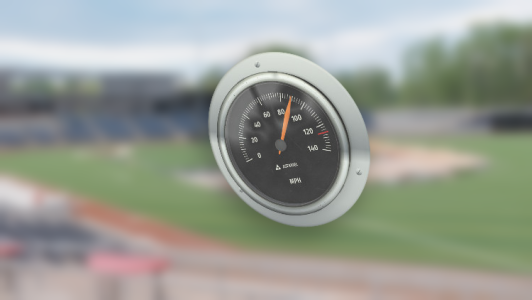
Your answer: 90
